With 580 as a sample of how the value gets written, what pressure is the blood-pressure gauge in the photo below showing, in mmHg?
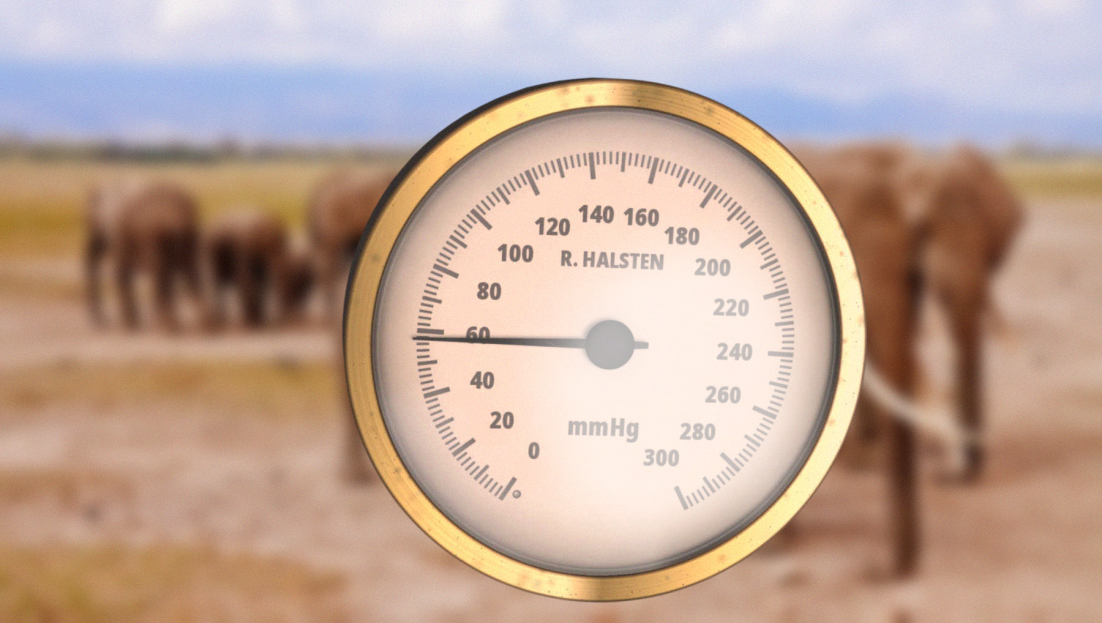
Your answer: 58
